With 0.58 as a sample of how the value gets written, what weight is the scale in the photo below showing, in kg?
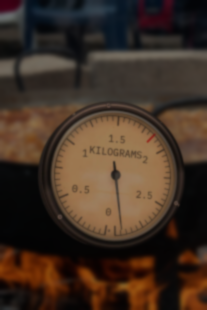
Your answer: 2.95
